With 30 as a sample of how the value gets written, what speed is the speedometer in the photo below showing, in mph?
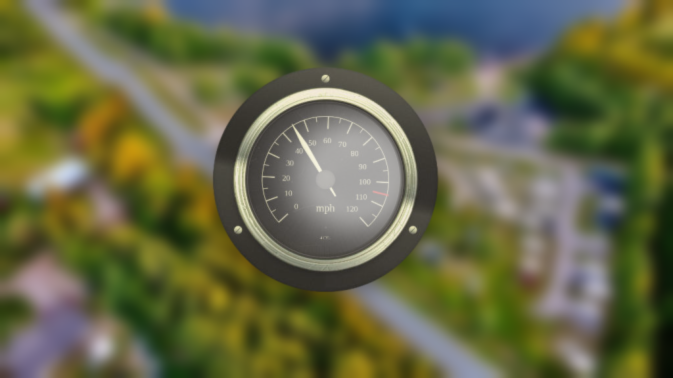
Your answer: 45
